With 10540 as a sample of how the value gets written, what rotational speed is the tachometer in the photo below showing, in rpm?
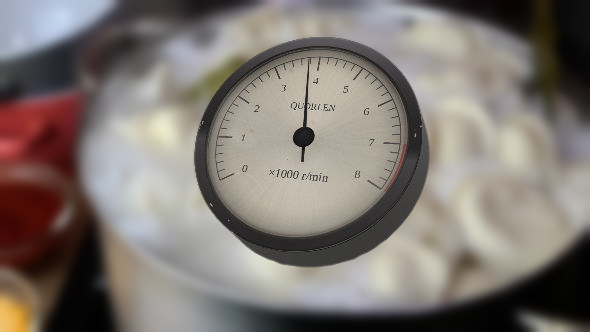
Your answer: 3800
